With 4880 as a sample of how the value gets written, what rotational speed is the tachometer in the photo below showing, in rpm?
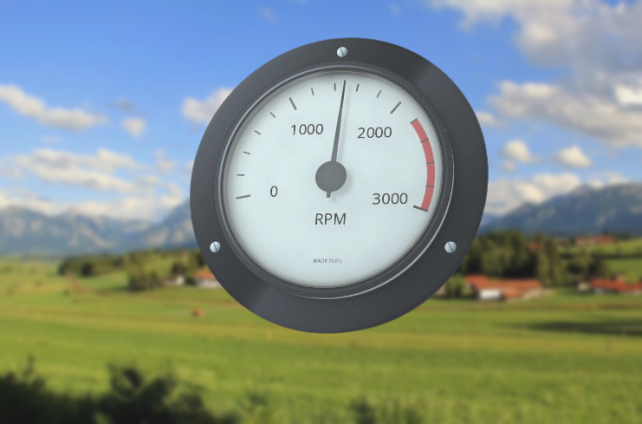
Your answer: 1500
